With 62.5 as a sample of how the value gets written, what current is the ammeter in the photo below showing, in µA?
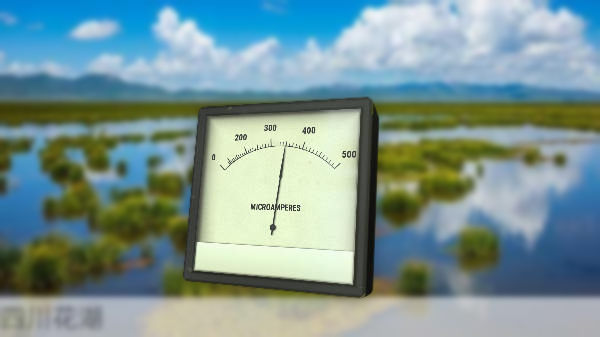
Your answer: 350
